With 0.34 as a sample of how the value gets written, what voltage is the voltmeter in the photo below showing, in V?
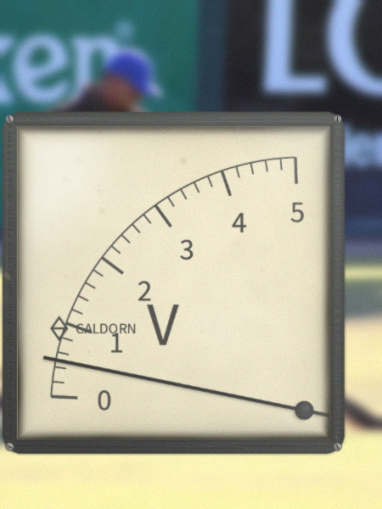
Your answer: 0.5
